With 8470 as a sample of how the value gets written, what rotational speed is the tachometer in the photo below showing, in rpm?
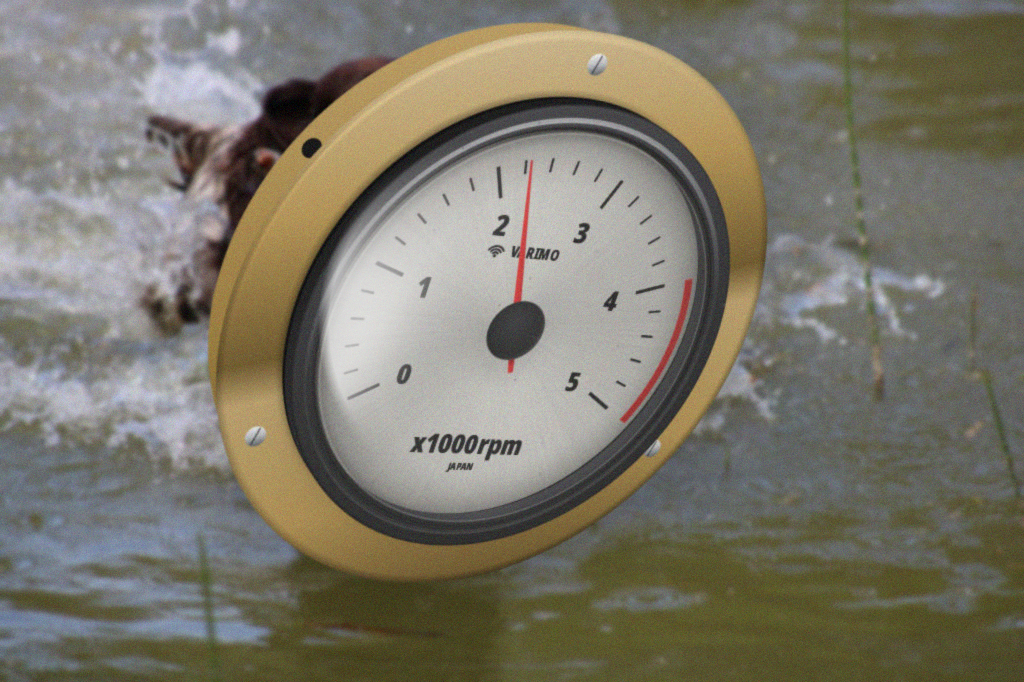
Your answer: 2200
